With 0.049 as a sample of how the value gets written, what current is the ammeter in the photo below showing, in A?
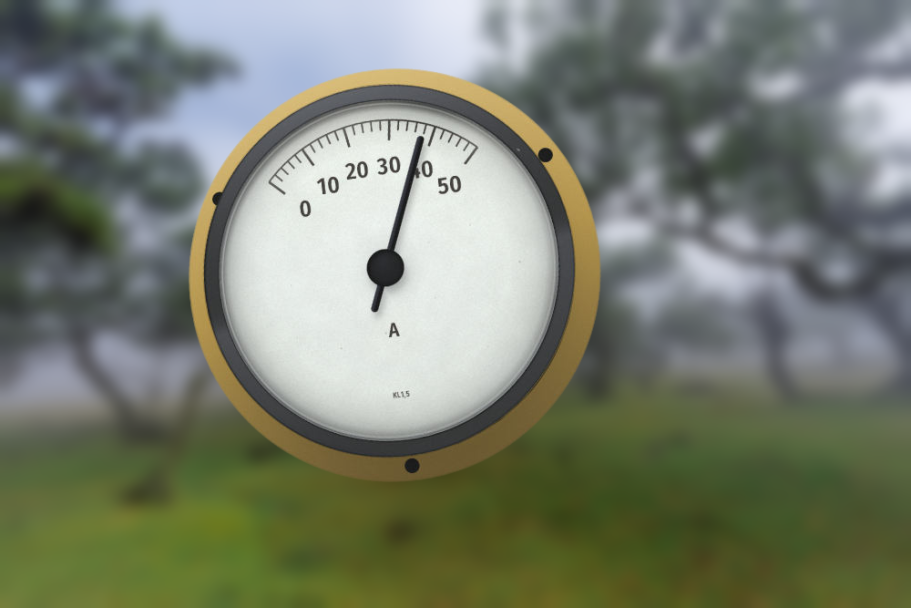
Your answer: 38
